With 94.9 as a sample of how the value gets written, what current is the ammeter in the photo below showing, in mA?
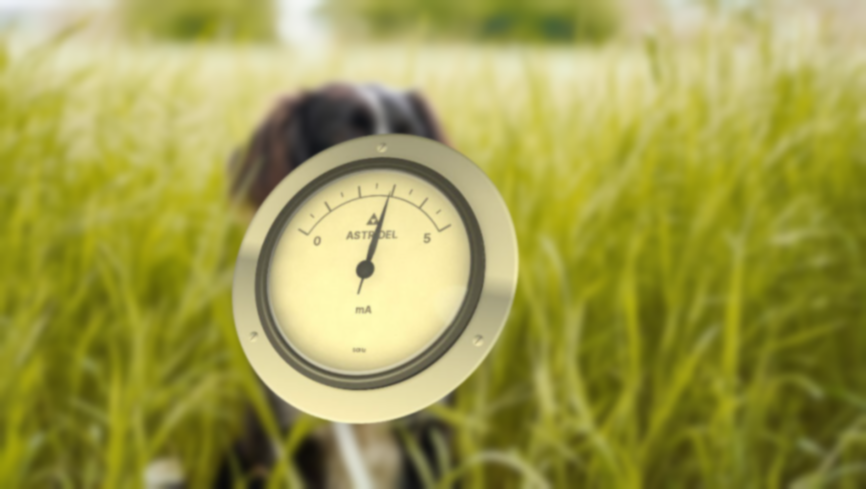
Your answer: 3
